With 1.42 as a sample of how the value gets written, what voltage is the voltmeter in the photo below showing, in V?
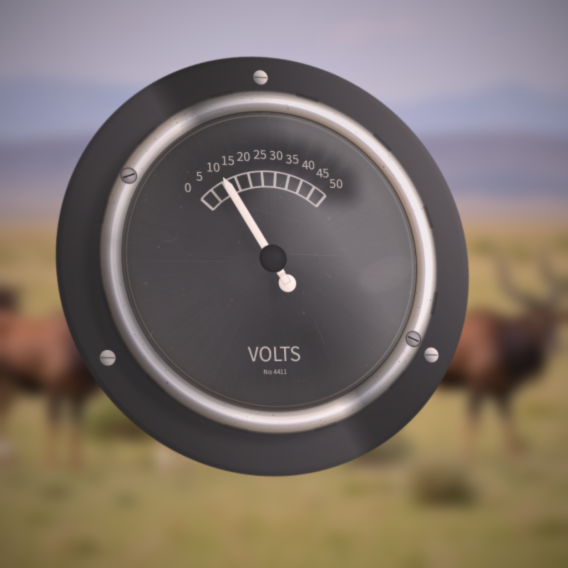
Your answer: 10
